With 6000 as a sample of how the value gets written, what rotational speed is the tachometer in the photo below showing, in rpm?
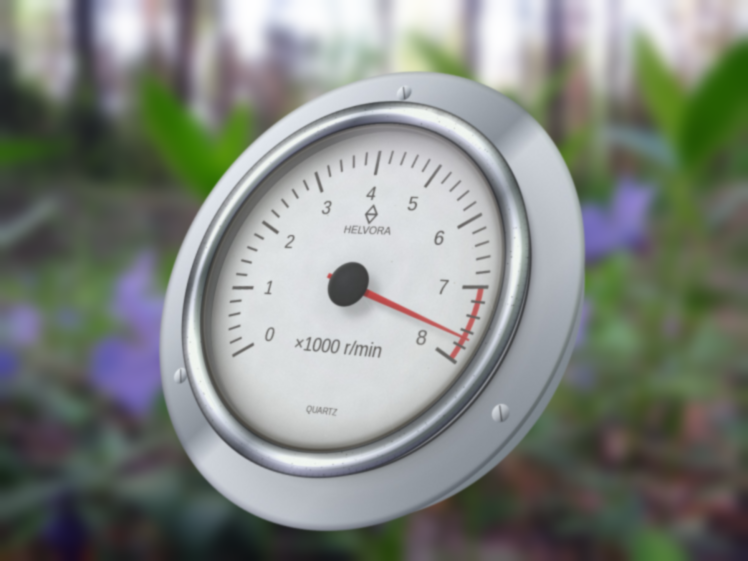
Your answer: 7700
